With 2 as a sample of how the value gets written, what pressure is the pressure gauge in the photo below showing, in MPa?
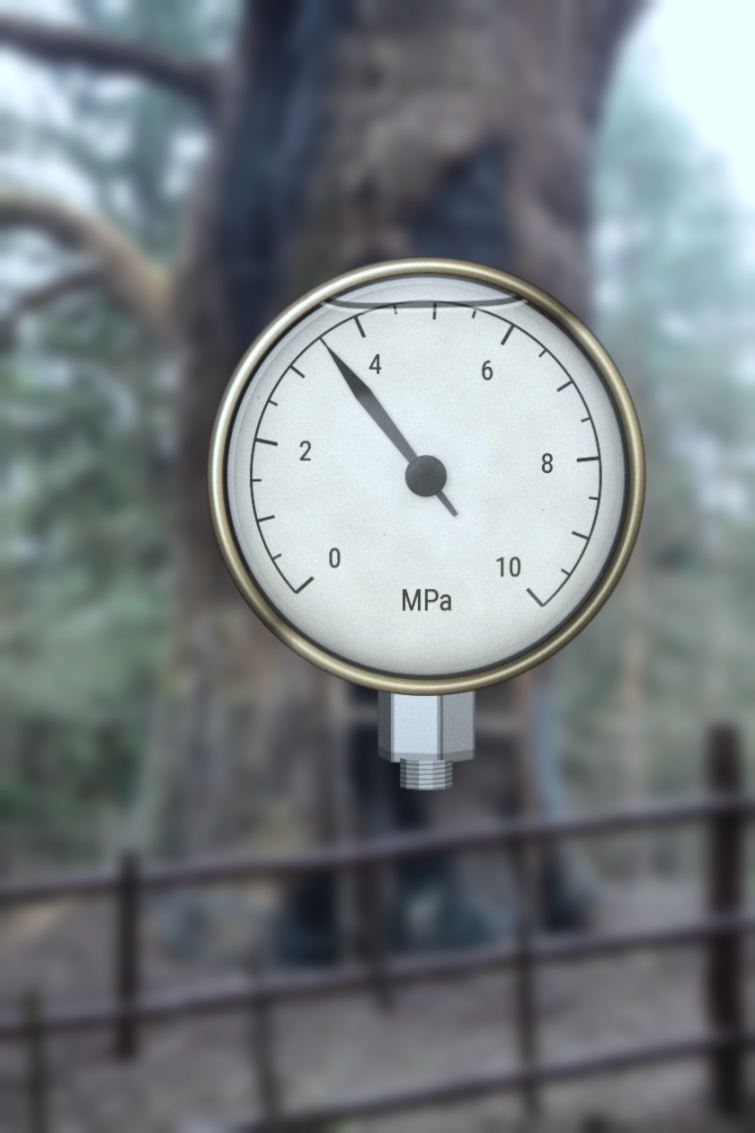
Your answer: 3.5
